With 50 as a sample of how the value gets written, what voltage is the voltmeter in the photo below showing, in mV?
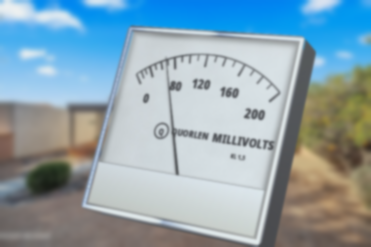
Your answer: 70
